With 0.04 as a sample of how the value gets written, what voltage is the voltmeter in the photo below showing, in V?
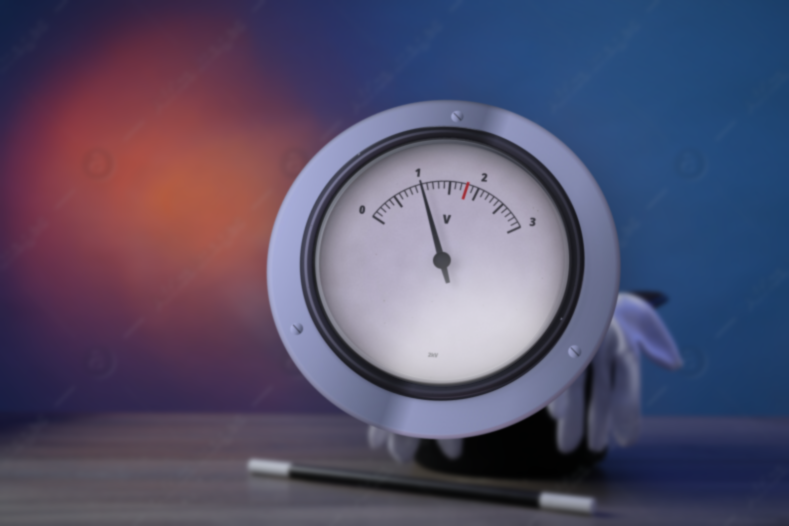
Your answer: 1
